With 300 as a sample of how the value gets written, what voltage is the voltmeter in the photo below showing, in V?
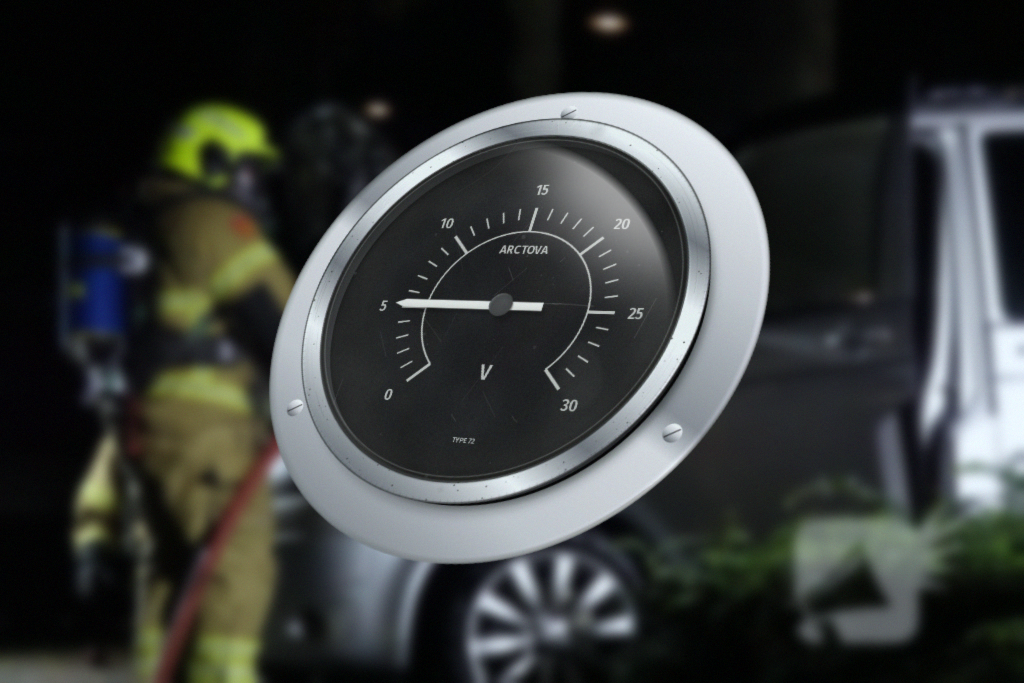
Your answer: 5
